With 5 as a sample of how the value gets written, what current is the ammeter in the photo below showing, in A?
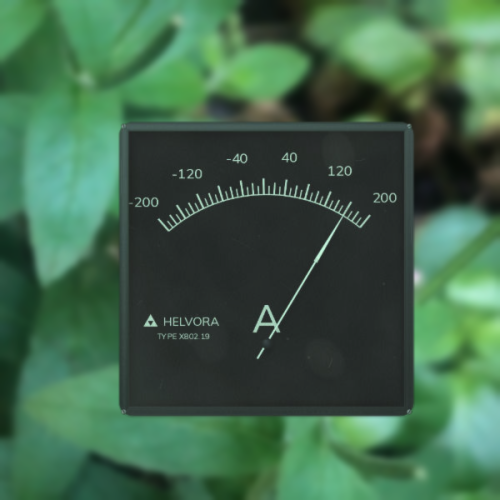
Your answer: 160
